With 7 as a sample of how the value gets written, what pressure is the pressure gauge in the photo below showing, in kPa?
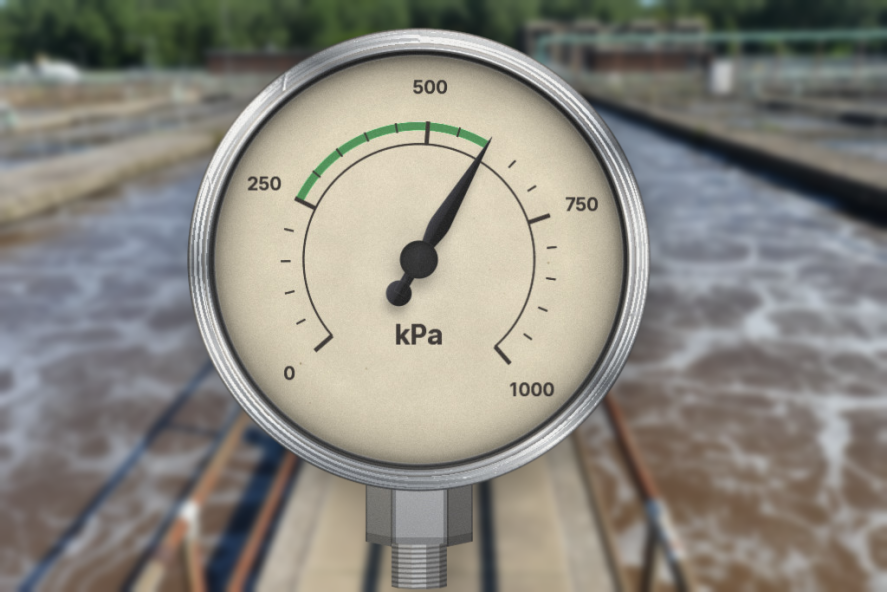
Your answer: 600
